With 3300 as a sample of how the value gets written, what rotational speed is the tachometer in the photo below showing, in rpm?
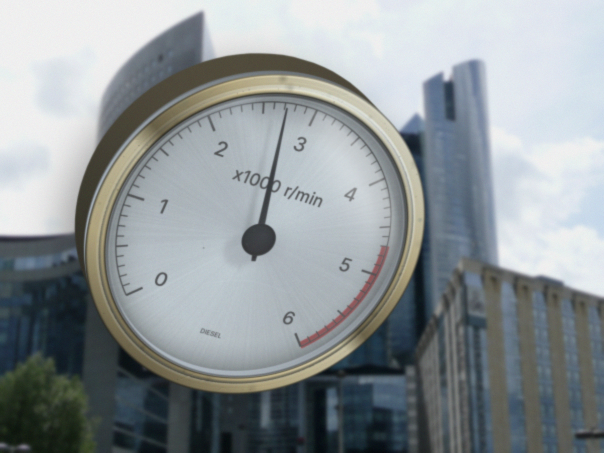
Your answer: 2700
